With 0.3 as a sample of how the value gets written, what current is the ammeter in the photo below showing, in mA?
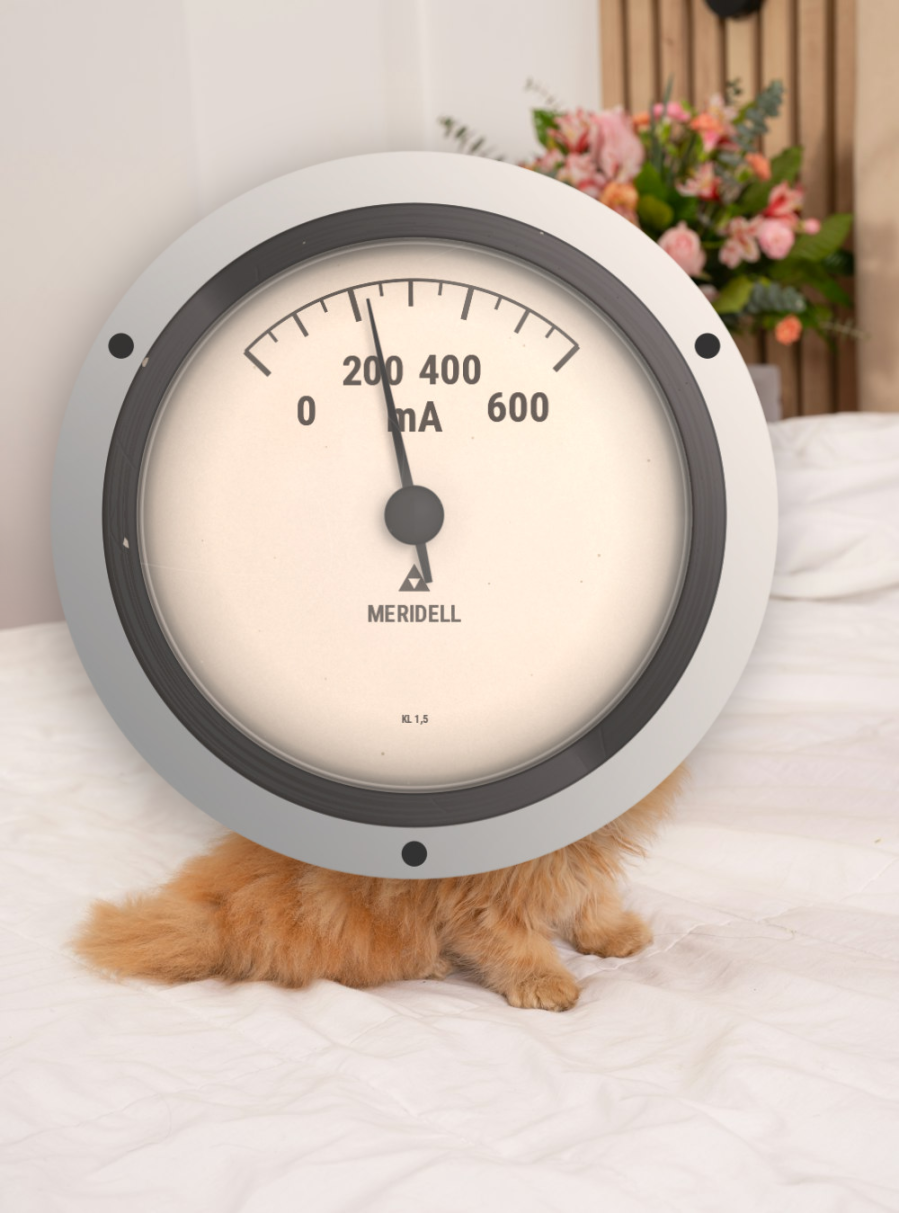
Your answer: 225
